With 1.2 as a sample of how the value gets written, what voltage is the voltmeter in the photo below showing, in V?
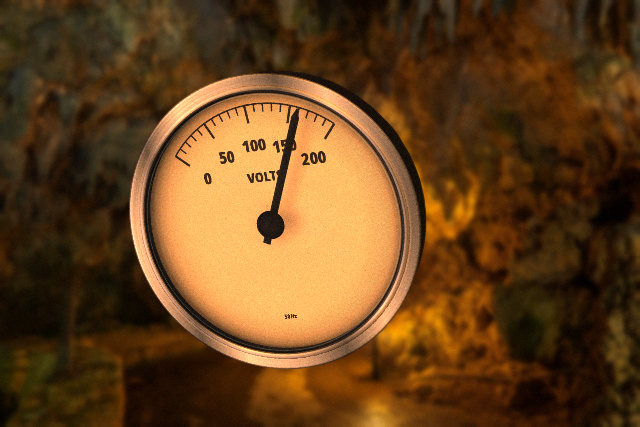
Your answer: 160
